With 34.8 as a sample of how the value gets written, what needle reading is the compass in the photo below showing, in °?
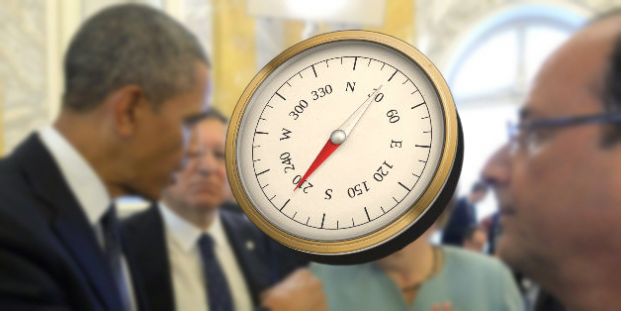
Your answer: 210
